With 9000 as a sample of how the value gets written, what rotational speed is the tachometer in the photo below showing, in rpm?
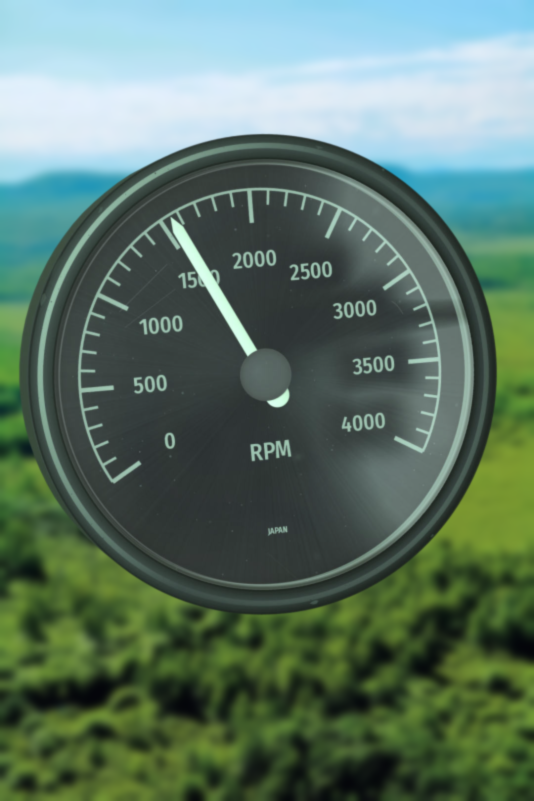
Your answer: 1550
